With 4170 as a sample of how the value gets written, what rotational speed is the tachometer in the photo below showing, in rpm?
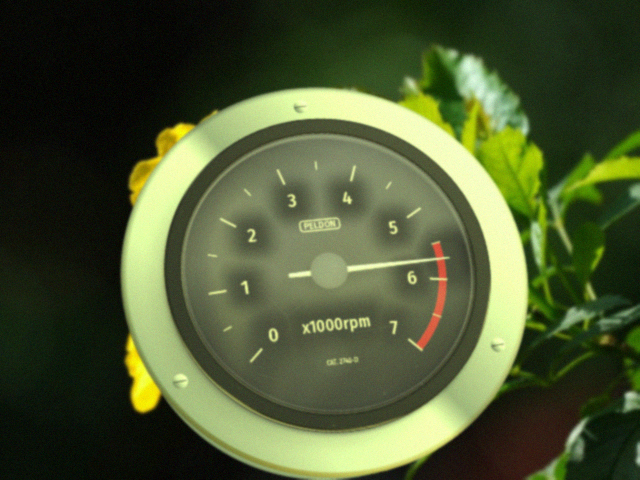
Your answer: 5750
